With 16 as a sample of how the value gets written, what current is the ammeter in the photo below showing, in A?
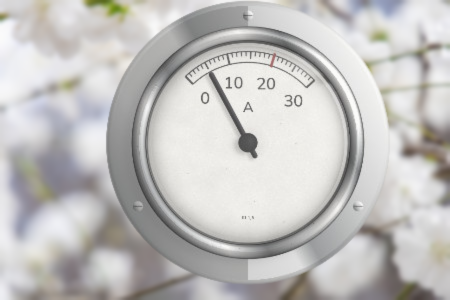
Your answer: 5
